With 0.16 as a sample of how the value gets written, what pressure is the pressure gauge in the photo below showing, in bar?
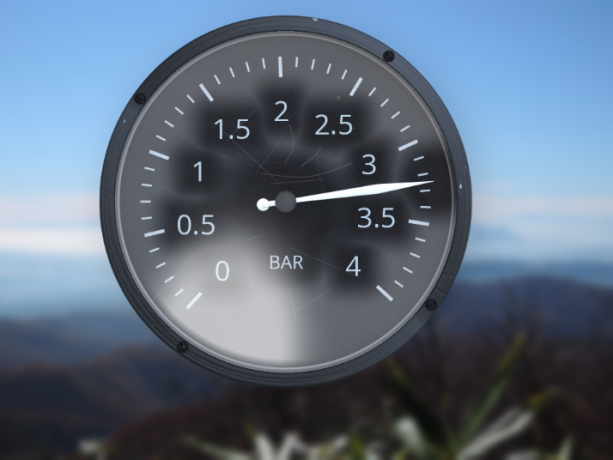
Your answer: 3.25
